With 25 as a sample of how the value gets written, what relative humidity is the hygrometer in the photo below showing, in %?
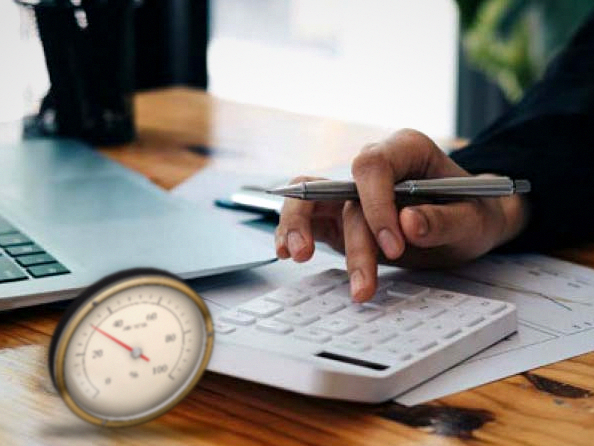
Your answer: 32
